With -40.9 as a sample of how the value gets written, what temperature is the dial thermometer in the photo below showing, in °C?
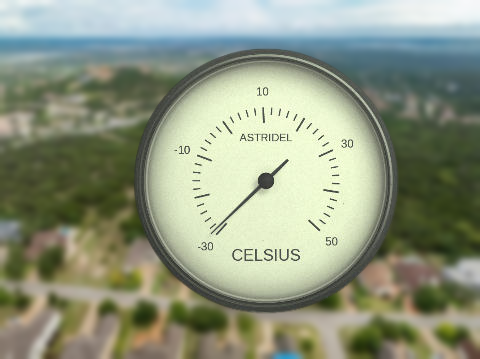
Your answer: -29
